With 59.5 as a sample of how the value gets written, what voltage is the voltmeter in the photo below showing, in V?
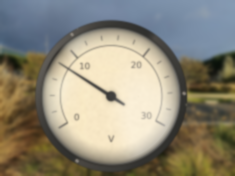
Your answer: 8
